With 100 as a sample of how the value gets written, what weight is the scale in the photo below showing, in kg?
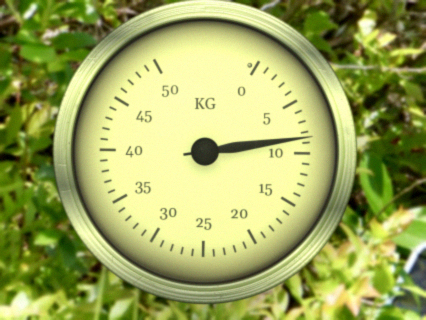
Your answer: 8.5
